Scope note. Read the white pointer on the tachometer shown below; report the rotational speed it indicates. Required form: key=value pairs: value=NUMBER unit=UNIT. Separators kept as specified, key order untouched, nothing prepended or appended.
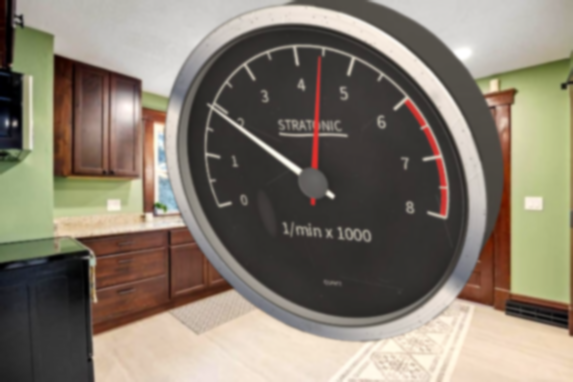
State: value=2000 unit=rpm
